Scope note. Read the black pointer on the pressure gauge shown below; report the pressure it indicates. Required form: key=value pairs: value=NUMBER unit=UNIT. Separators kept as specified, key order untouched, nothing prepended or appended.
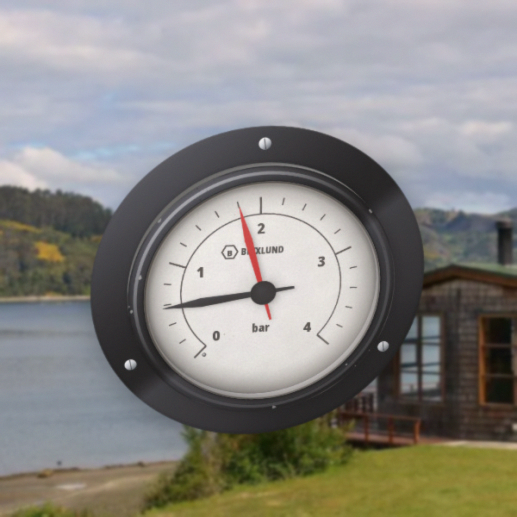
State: value=0.6 unit=bar
